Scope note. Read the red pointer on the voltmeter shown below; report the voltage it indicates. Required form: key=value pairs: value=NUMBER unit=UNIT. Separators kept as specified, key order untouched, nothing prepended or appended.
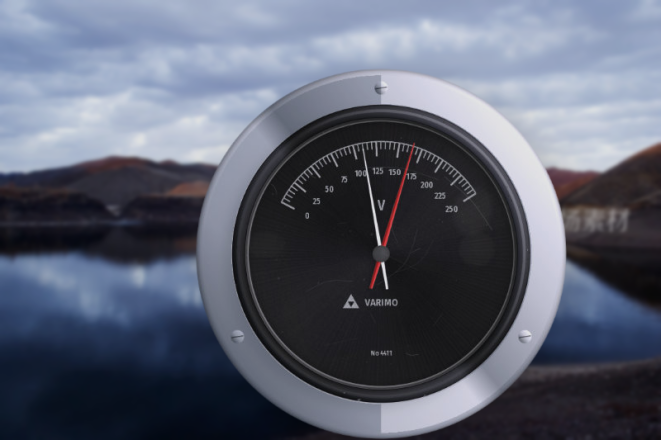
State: value=165 unit=V
